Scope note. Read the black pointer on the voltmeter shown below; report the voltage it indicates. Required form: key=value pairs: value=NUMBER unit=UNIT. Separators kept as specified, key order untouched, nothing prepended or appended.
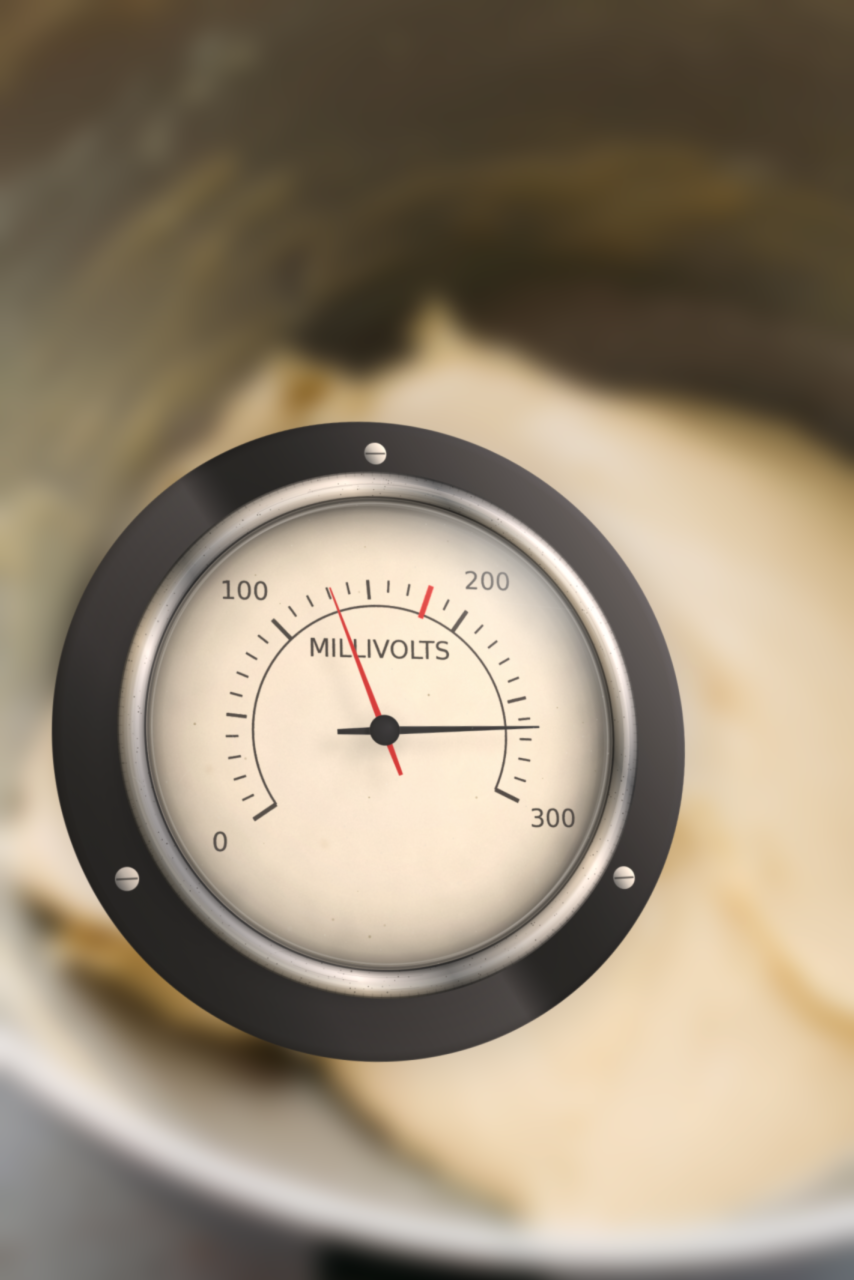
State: value=265 unit=mV
